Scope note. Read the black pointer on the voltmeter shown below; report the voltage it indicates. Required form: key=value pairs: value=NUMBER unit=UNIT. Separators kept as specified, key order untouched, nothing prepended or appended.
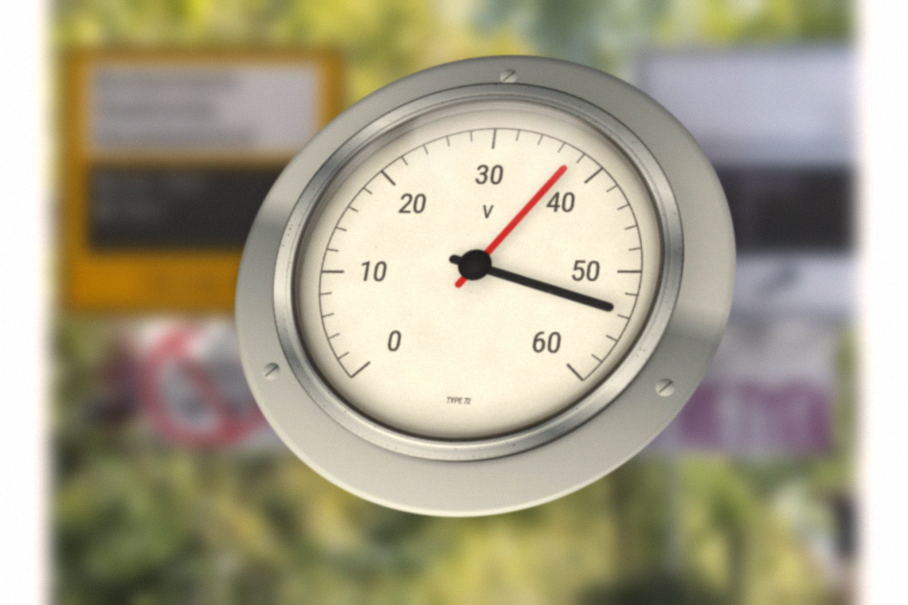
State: value=54 unit=V
